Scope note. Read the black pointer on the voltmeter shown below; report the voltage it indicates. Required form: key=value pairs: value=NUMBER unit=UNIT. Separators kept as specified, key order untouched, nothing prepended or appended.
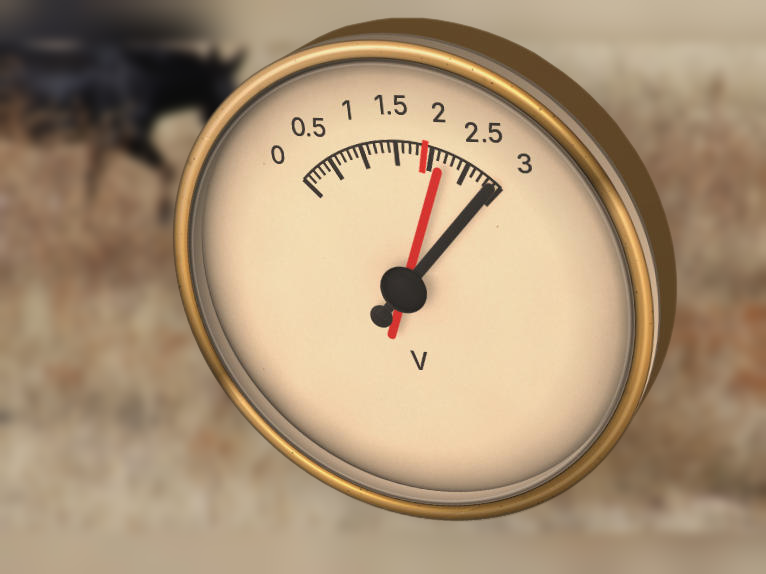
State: value=2.9 unit=V
